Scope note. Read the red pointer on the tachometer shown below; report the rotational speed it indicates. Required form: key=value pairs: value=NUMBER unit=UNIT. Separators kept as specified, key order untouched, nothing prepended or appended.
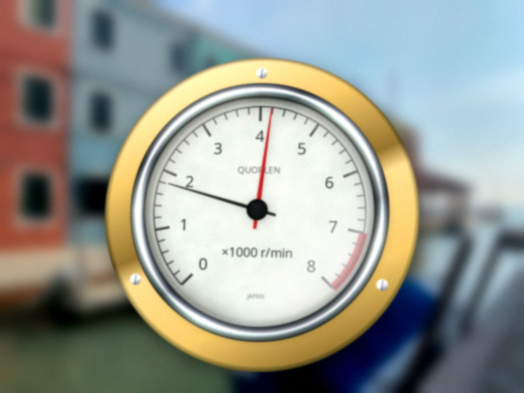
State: value=4200 unit=rpm
